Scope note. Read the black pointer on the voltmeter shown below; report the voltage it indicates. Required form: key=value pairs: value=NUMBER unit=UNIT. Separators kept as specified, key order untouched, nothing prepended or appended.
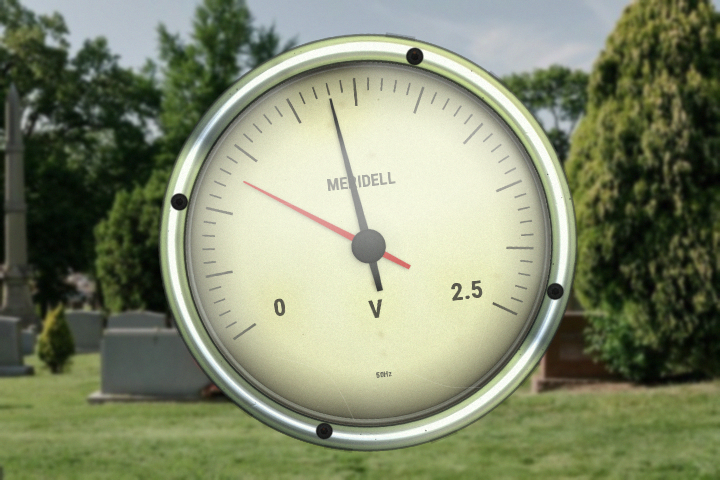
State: value=1.15 unit=V
